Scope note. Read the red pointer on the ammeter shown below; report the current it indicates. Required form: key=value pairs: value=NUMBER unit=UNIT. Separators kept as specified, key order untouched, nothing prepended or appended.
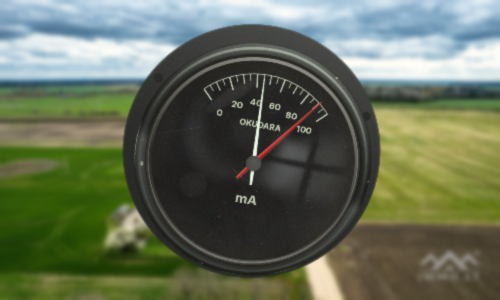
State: value=90 unit=mA
